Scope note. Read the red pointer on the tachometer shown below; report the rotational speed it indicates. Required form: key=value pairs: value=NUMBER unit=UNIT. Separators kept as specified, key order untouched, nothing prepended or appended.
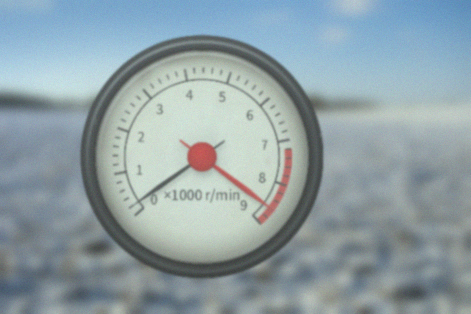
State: value=8600 unit=rpm
